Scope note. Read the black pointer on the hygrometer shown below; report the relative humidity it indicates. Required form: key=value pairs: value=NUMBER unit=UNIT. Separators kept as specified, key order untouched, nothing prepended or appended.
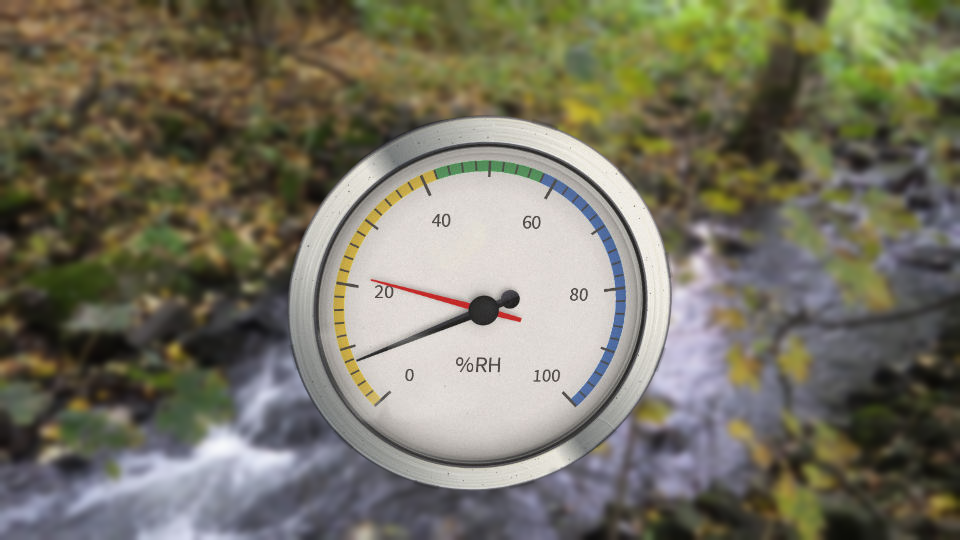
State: value=8 unit=%
